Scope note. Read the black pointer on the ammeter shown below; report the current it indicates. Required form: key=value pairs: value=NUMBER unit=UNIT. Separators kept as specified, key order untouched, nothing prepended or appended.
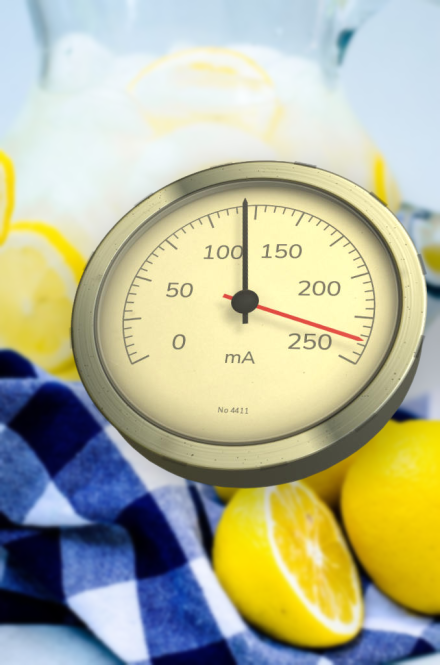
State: value=120 unit=mA
